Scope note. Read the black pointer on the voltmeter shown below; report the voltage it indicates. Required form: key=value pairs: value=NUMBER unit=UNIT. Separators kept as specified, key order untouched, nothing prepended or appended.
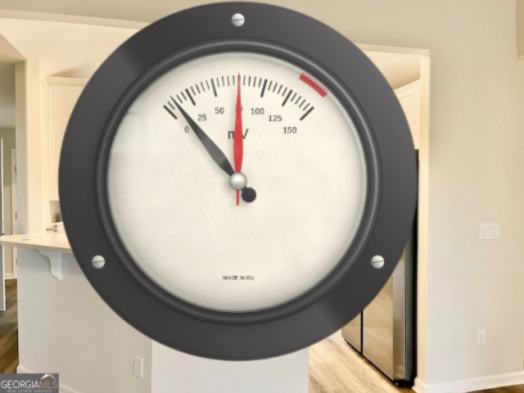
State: value=10 unit=mV
